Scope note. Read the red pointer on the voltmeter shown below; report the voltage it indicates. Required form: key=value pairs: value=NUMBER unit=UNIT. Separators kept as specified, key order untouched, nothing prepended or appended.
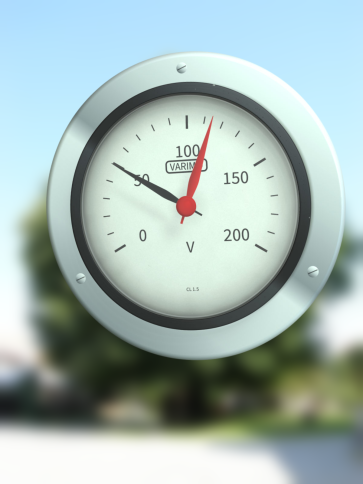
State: value=115 unit=V
